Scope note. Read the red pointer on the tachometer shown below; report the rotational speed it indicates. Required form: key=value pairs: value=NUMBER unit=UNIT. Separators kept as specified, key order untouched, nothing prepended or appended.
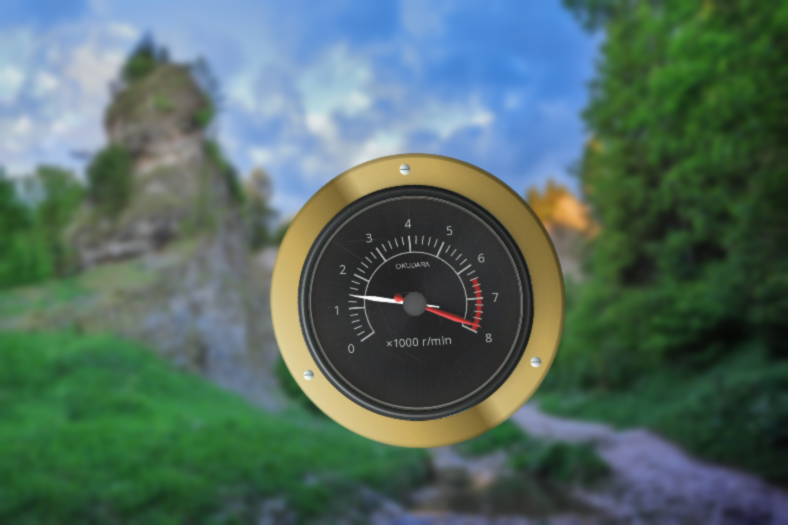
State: value=7800 unit=rpm
